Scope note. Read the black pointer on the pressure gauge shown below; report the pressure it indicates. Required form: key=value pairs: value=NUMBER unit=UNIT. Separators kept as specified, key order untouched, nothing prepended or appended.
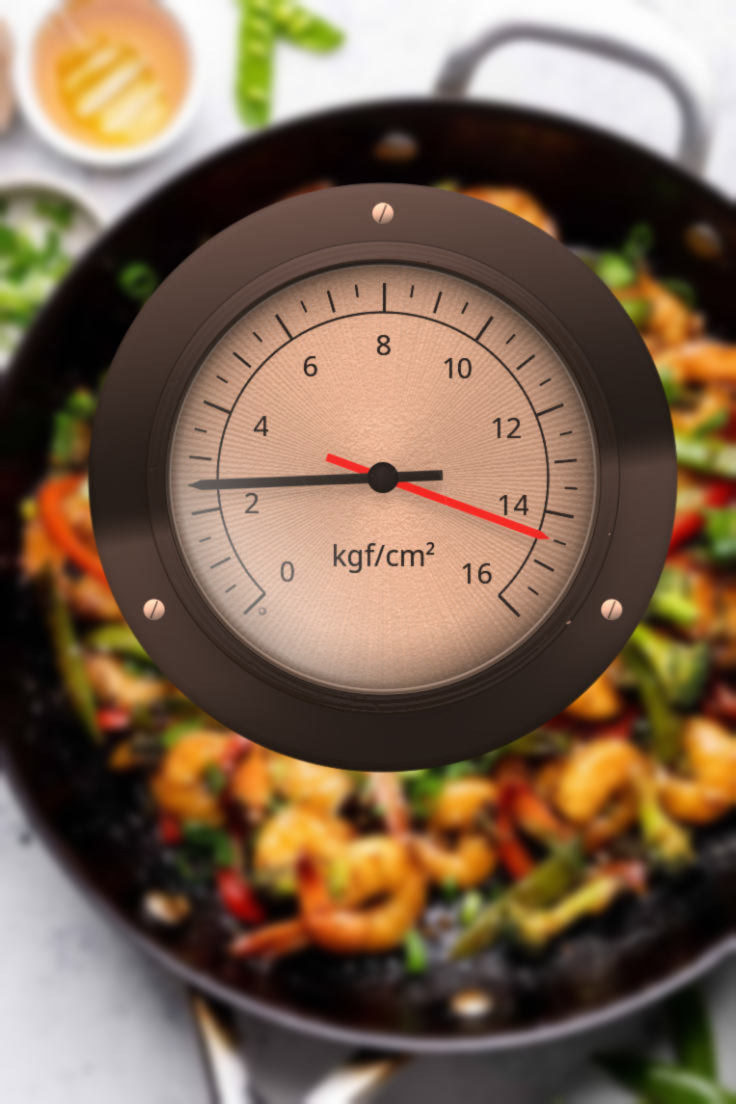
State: value=2.5 unit=kg/cm²
